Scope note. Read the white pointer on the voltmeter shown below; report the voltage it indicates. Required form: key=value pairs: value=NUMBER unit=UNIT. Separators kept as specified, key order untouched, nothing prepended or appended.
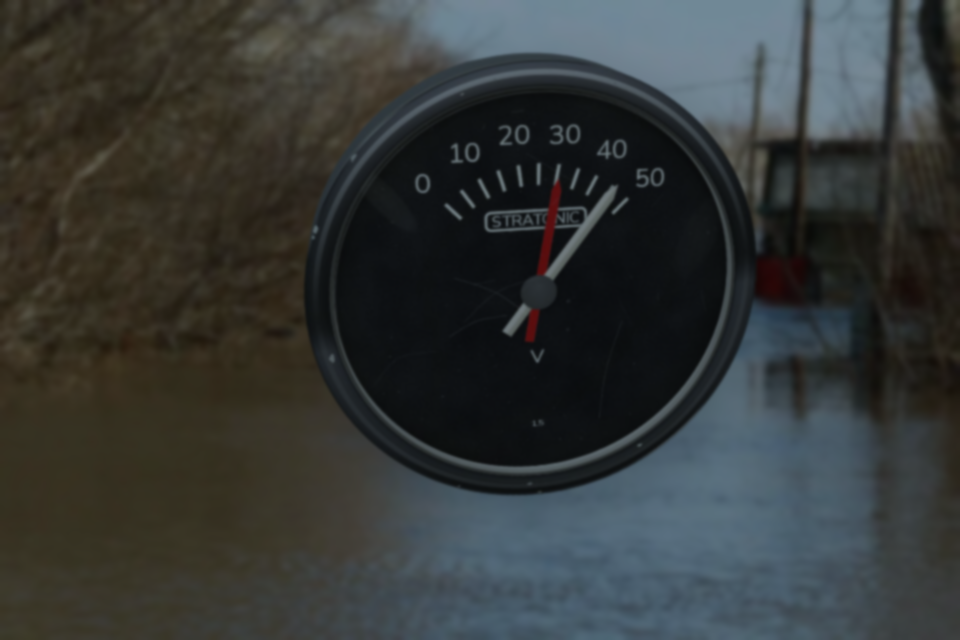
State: value=45 unit=V
